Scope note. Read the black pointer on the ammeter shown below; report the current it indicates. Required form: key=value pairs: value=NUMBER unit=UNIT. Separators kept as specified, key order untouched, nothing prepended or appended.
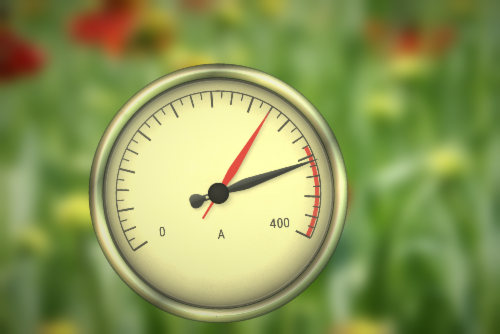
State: value=325 unit=A
